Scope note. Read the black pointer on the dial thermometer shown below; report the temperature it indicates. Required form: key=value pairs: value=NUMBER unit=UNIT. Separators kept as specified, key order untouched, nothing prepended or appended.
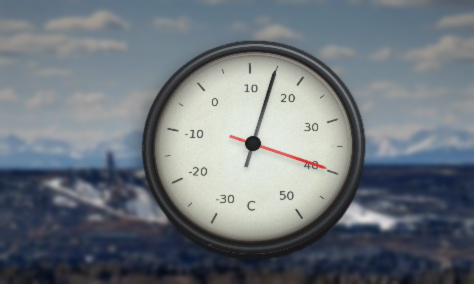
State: value=15 unit=°C
